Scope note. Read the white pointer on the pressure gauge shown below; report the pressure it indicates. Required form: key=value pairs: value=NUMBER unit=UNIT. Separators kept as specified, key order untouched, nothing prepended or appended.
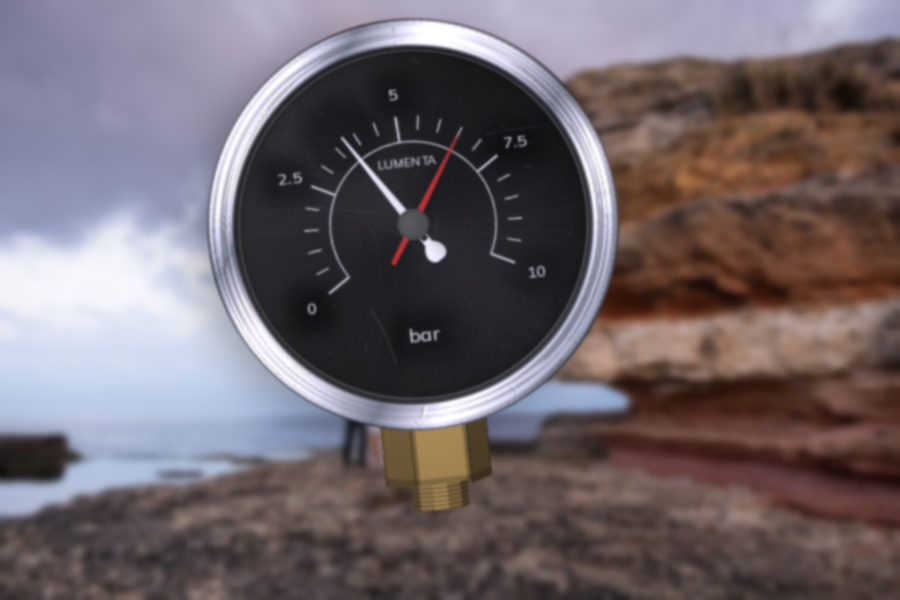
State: value=3.75 unit=bar
